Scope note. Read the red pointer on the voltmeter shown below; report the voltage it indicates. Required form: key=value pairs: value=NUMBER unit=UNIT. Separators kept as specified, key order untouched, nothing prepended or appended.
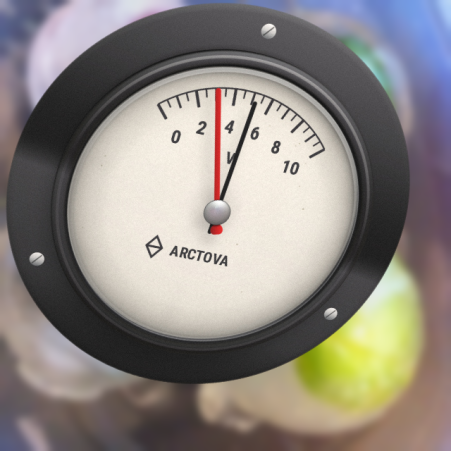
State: value=3 unit=V
